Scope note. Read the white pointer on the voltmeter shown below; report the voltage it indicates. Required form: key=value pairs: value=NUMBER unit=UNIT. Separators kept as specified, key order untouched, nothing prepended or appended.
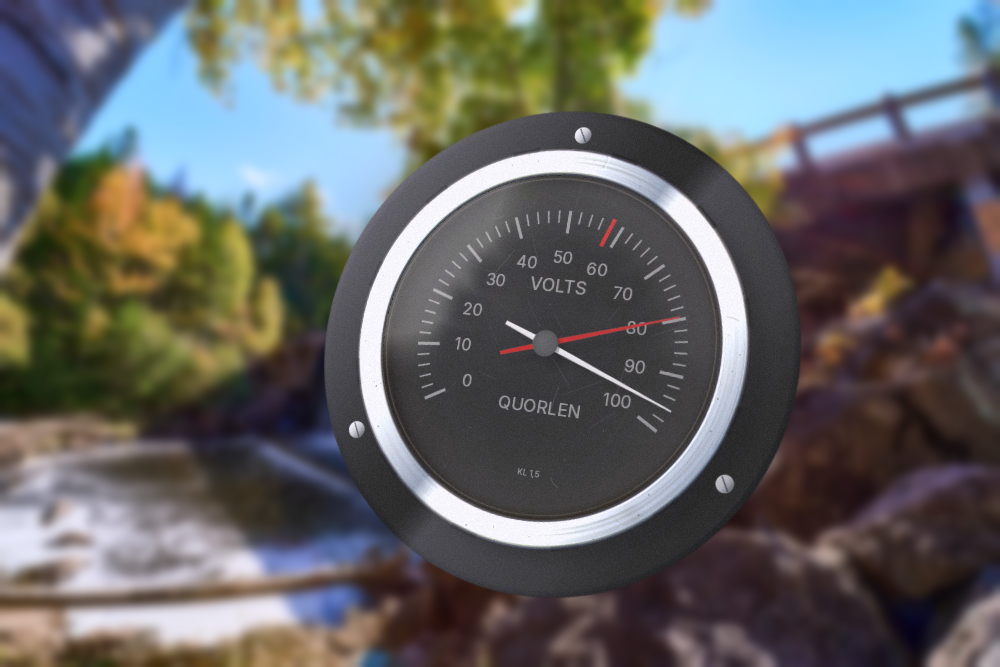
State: value=96 unit=V
